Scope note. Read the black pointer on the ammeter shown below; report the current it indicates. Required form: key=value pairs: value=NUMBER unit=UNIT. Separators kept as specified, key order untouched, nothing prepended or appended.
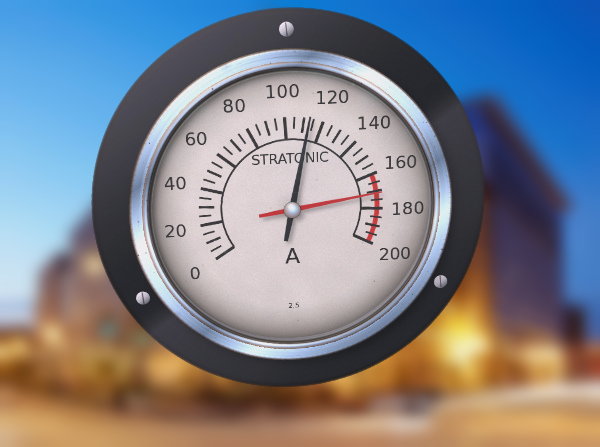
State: value=112.5 unit=A
